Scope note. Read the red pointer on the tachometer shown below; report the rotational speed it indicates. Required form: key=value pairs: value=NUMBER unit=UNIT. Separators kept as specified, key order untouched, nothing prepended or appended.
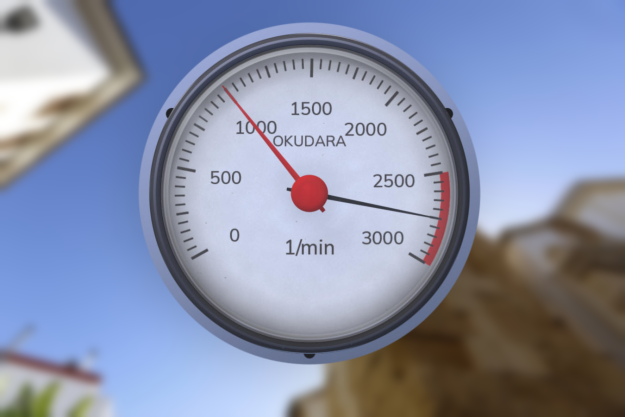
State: value=1000 unit=rpm
